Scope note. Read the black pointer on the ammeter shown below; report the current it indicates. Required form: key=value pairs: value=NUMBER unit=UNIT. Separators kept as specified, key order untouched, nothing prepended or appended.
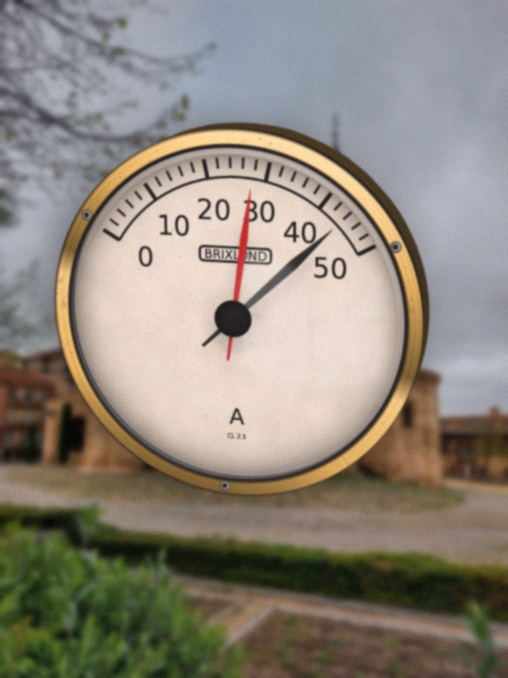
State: value=44 unit=A
